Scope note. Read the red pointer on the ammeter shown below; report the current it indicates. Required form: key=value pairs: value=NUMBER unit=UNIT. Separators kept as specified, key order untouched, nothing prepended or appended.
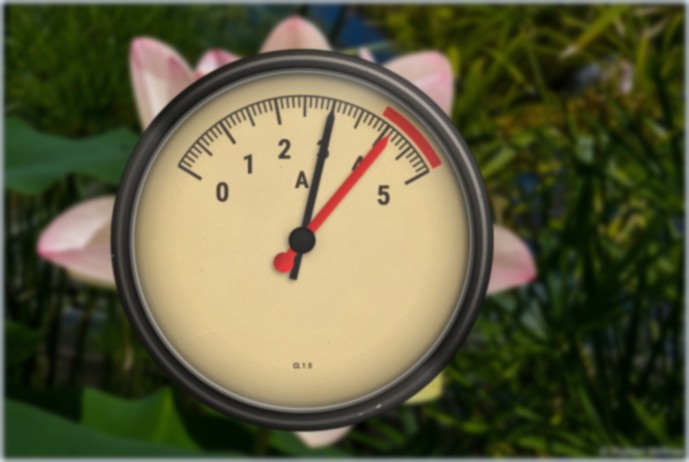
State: value=4.1 unit=A
